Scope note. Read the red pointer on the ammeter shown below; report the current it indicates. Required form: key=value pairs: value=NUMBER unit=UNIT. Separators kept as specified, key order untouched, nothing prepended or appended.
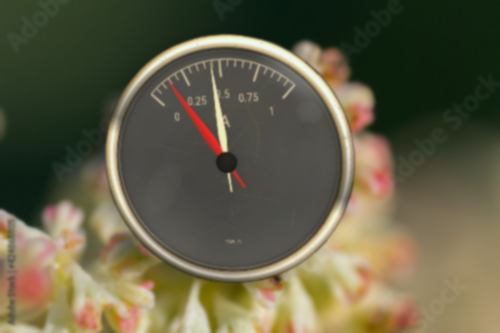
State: value=0.15 unit=A
